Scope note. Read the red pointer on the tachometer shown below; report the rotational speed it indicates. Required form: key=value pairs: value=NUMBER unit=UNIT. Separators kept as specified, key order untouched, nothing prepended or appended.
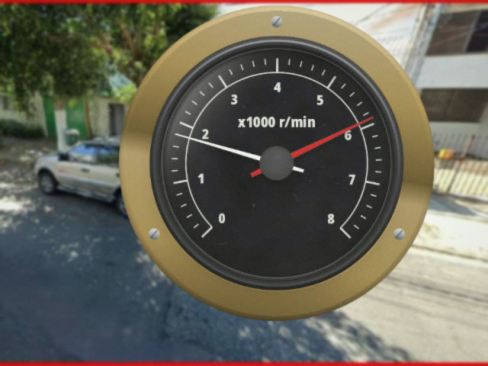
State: value=5900 unit=rpm
